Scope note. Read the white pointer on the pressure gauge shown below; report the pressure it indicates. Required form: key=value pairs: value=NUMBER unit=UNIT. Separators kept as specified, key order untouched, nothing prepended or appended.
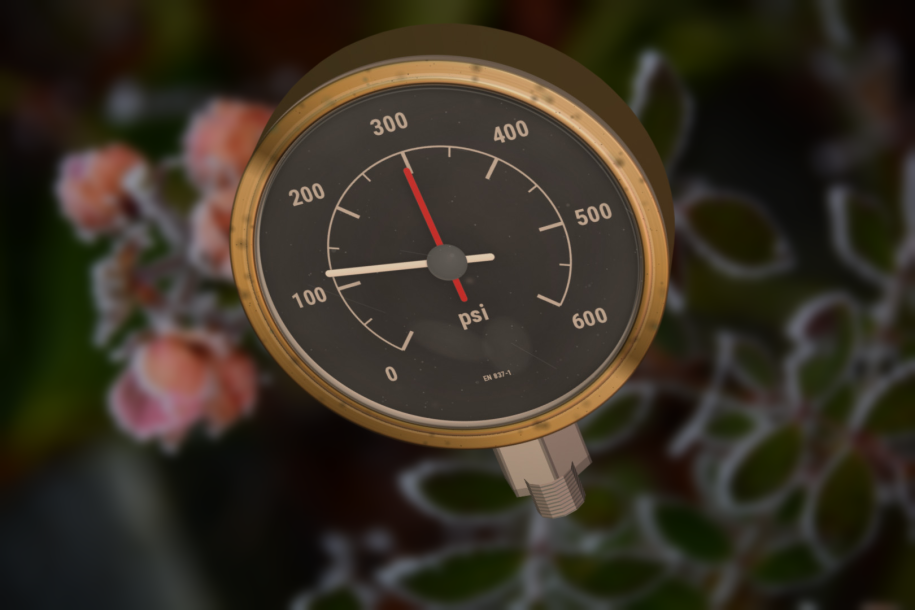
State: value=125 unit=psi
